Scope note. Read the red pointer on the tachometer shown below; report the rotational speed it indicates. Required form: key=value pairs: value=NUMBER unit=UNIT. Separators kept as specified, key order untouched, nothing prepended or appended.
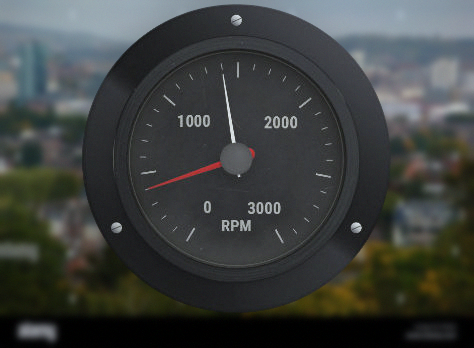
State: value=400 unit=rpm
